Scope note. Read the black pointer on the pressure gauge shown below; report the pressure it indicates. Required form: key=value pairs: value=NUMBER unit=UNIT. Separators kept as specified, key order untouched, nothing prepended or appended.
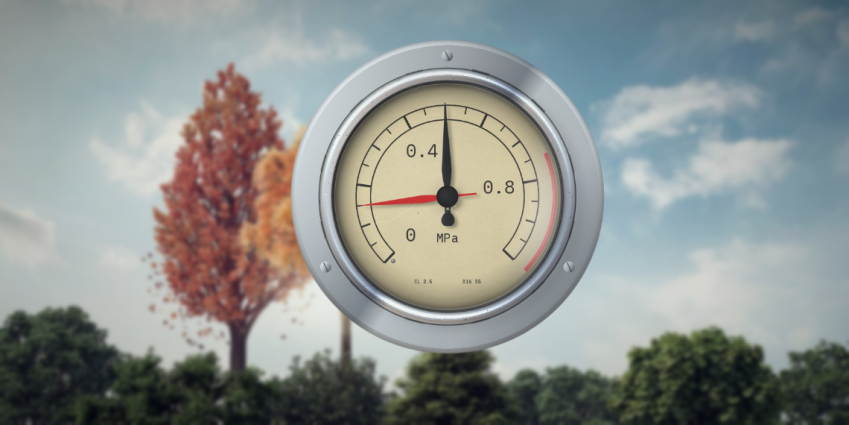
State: value=0.5 unit=MPa
